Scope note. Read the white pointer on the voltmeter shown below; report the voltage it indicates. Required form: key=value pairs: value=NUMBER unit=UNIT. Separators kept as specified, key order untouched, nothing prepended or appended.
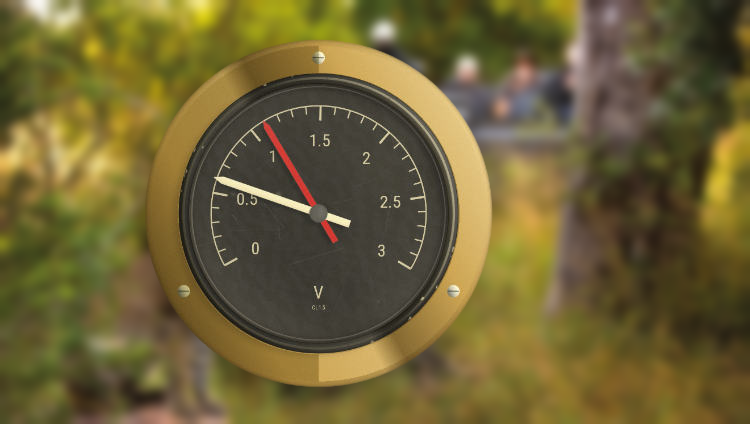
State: value=0.6 unit=V
